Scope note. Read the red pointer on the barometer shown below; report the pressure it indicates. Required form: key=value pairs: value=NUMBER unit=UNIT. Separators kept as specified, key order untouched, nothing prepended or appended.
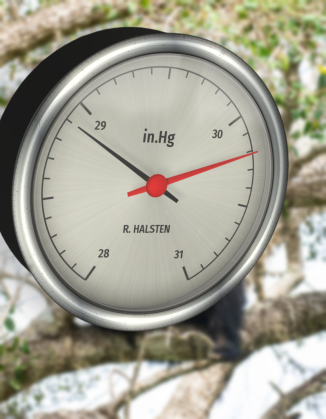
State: value=30.2 unit=inHg
